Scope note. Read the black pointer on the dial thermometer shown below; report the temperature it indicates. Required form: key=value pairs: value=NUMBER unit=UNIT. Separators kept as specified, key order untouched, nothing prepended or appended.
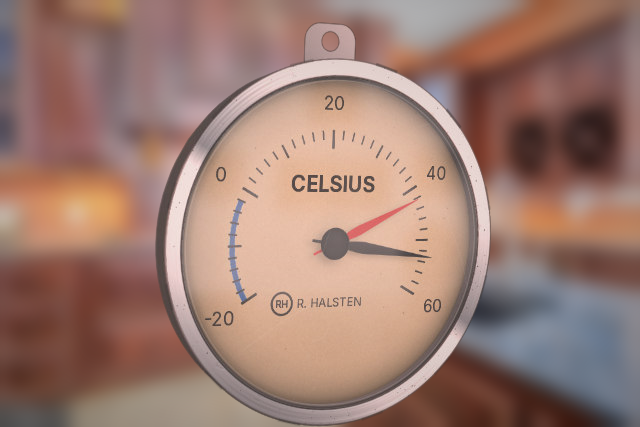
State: value=53 unit=°C
